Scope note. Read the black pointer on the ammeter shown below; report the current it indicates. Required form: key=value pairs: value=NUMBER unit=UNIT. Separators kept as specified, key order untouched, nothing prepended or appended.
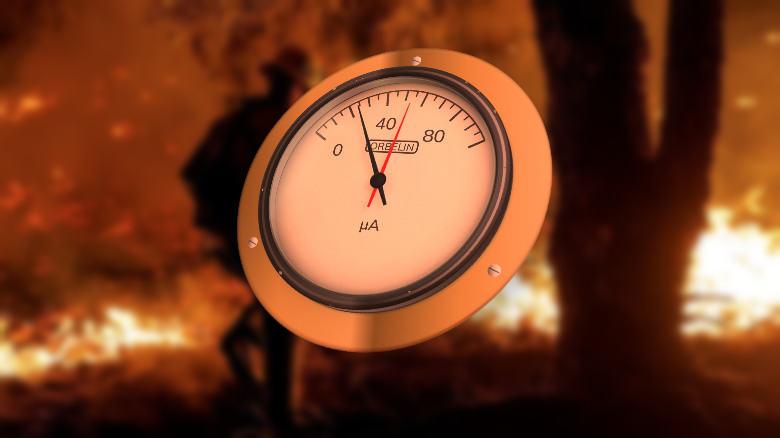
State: value=25 unit=µA
